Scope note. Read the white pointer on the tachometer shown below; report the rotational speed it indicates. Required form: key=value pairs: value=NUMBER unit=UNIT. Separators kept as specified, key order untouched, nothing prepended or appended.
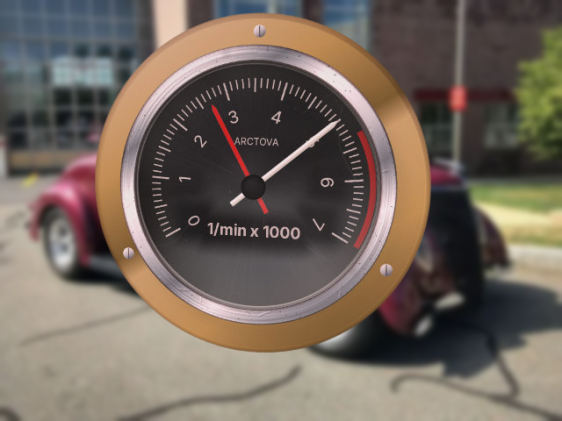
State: value=5000 unit=rpm
